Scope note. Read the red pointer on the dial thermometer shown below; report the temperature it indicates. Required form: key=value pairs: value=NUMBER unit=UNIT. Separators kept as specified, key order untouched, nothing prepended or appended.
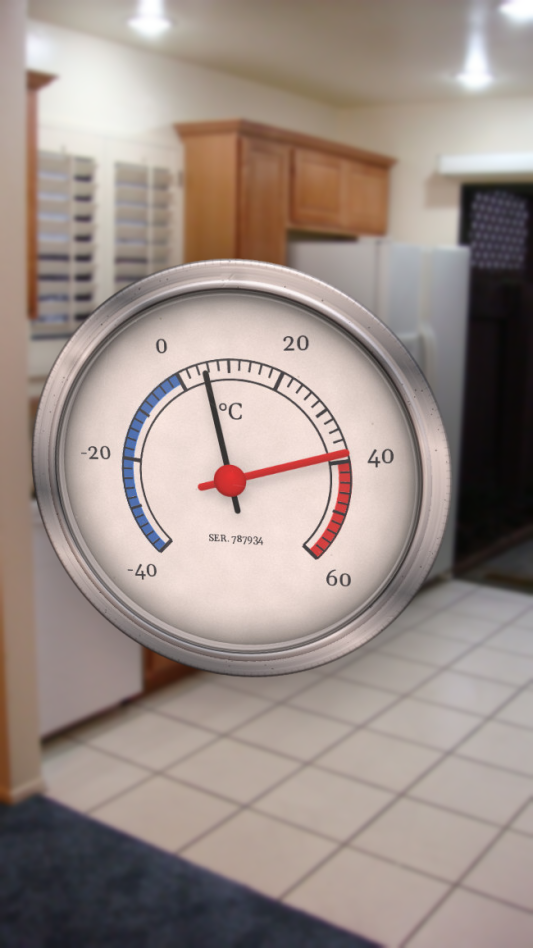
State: value=38 unit=°C
